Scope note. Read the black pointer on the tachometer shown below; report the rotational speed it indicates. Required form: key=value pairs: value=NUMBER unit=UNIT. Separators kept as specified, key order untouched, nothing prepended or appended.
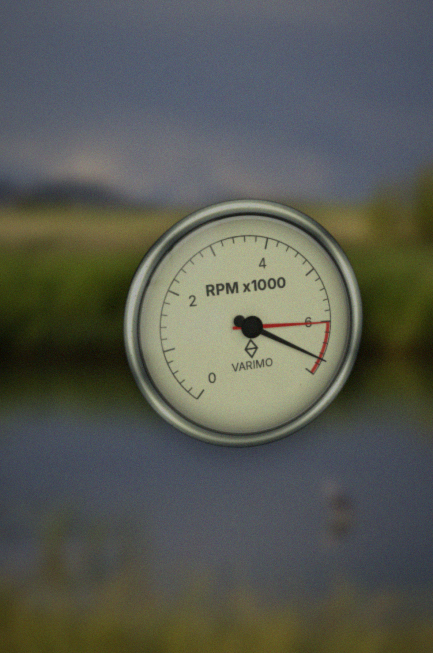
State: value=6700 unit=rpm
